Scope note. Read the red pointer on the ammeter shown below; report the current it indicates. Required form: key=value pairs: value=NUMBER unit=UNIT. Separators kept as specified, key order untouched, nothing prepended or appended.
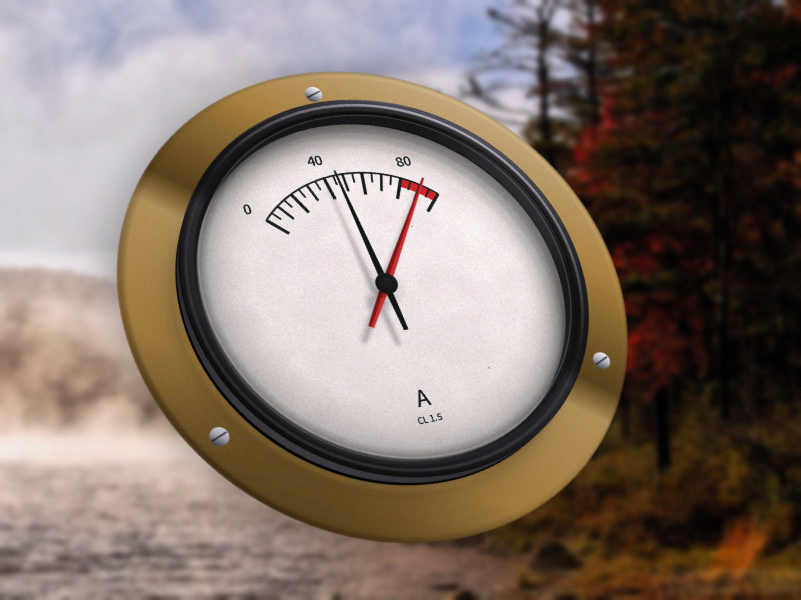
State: value=90 unit=A
